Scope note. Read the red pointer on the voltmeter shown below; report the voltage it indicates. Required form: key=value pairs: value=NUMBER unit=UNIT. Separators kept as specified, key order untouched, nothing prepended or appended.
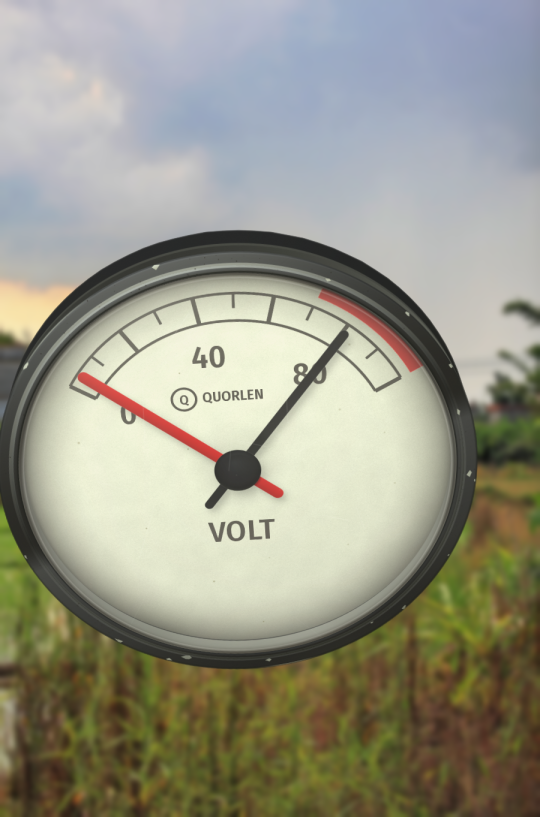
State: value=5 unit=V
